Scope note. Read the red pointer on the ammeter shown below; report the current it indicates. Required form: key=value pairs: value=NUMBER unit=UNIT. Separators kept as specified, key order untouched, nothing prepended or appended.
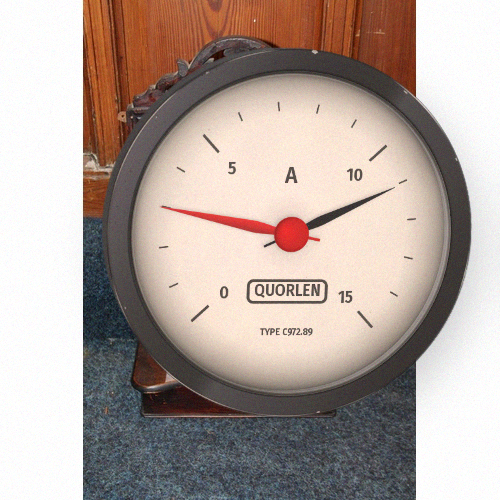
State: value=3 unit=A
